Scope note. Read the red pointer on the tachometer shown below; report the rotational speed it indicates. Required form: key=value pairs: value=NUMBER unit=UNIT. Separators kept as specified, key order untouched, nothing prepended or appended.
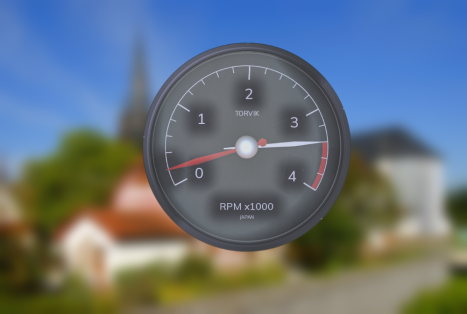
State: value=200 unit=rpm
